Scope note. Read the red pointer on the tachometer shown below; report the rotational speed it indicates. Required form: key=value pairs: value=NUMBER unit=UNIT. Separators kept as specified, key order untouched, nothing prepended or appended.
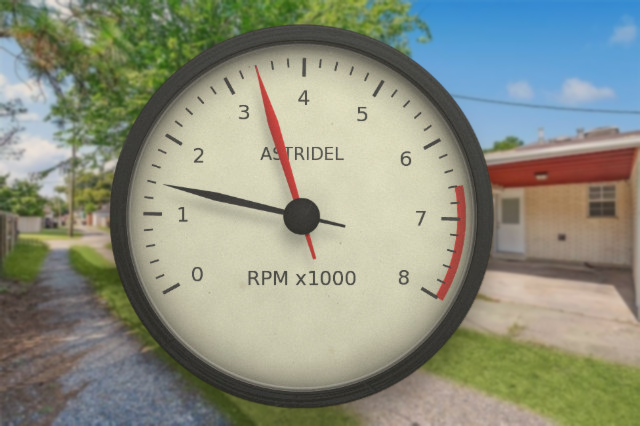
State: value=3400 unit=rpm
